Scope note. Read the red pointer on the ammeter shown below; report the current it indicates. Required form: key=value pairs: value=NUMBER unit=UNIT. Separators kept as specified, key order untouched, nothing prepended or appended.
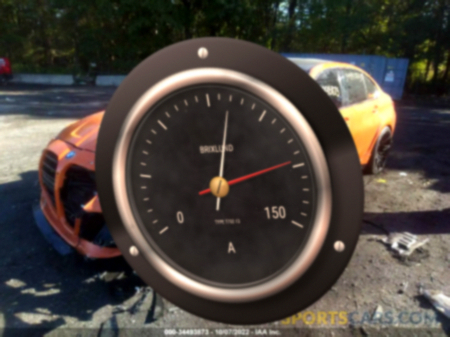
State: value=122.5 unit=A
